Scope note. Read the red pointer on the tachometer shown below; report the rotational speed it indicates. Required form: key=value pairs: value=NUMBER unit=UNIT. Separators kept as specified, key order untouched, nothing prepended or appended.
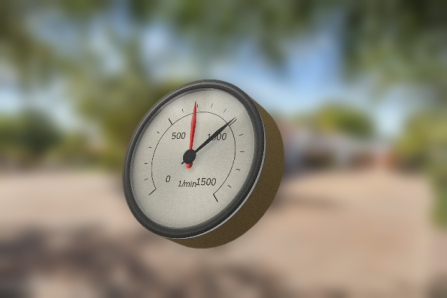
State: value=700 unit=rpm
